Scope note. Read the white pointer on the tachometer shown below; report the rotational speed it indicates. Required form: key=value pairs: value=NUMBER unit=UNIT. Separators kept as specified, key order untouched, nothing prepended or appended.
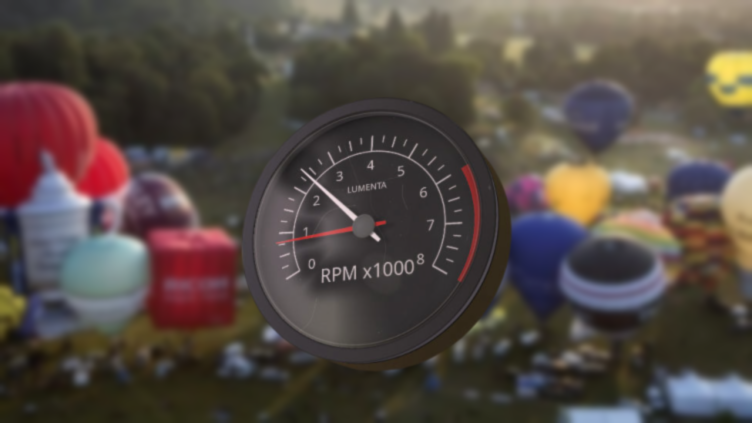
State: value=2375 unit=rpm
